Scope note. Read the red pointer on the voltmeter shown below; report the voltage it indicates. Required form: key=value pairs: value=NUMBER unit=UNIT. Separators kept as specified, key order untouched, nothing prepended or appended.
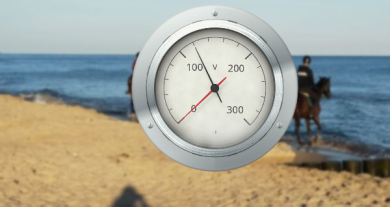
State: value=0 unit=V
